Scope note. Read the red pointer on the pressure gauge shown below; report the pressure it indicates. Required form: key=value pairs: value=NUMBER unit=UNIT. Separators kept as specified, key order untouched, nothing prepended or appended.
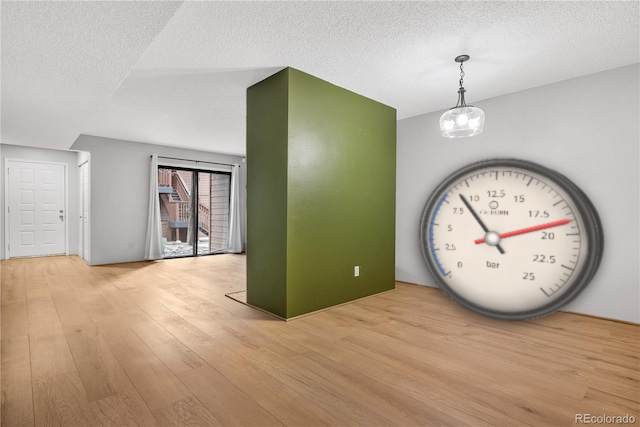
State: value=19 unit=bar
